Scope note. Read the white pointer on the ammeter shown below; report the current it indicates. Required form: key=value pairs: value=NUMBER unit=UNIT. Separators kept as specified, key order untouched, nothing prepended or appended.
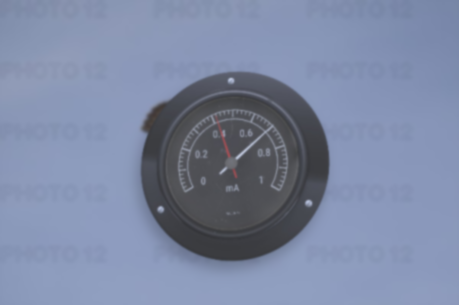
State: value=0.7 unit=mA
